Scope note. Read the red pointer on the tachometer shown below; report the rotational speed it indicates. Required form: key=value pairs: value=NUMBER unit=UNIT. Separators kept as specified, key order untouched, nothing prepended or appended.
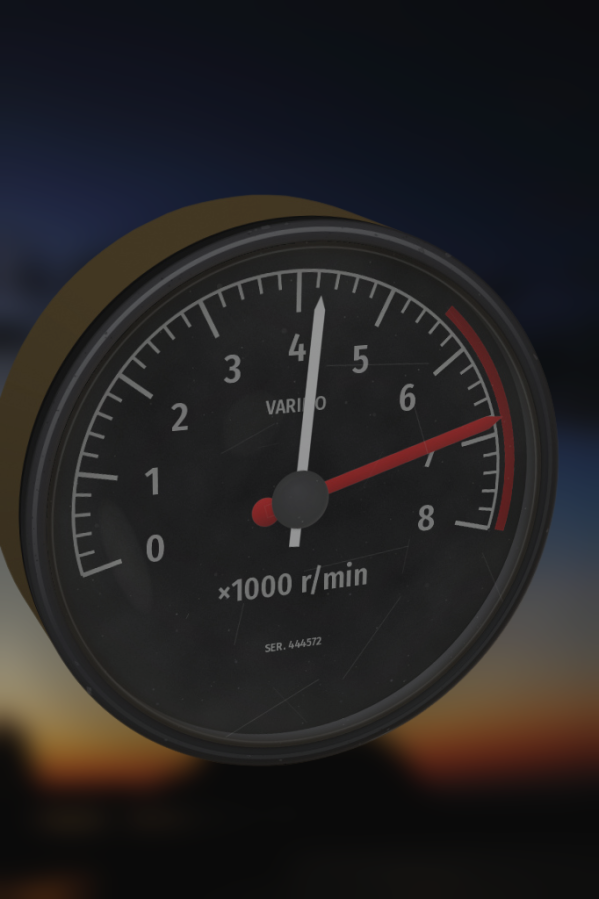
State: value=6800 unit=rpm
